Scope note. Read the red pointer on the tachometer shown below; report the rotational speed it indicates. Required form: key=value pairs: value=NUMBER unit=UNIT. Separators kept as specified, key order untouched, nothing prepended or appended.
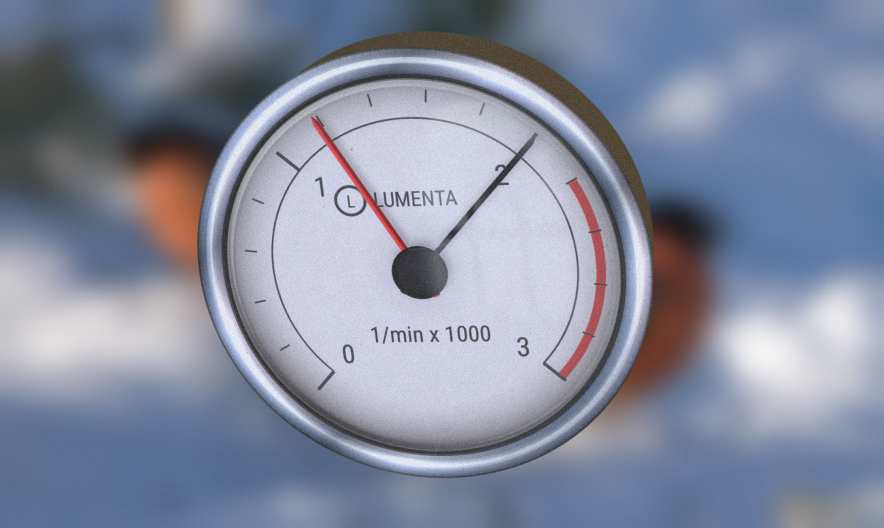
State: value=1200 unit=rpm
